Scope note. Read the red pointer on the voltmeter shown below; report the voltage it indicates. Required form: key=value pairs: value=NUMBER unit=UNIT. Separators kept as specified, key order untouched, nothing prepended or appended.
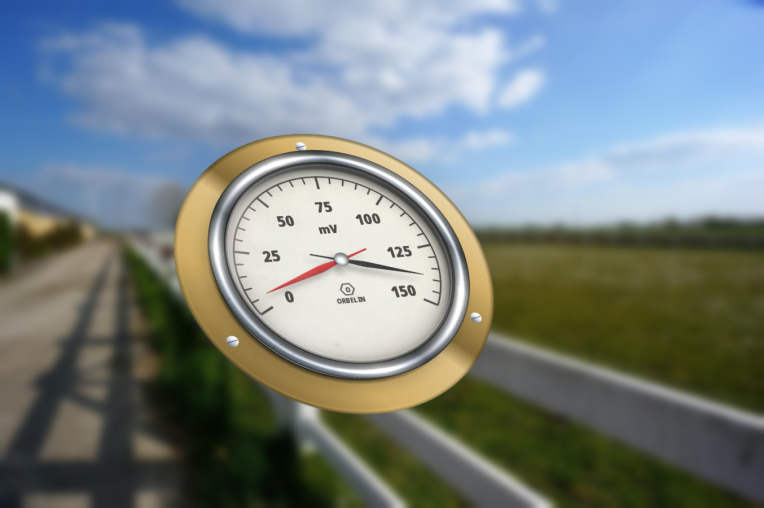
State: value=5 unit=mV
